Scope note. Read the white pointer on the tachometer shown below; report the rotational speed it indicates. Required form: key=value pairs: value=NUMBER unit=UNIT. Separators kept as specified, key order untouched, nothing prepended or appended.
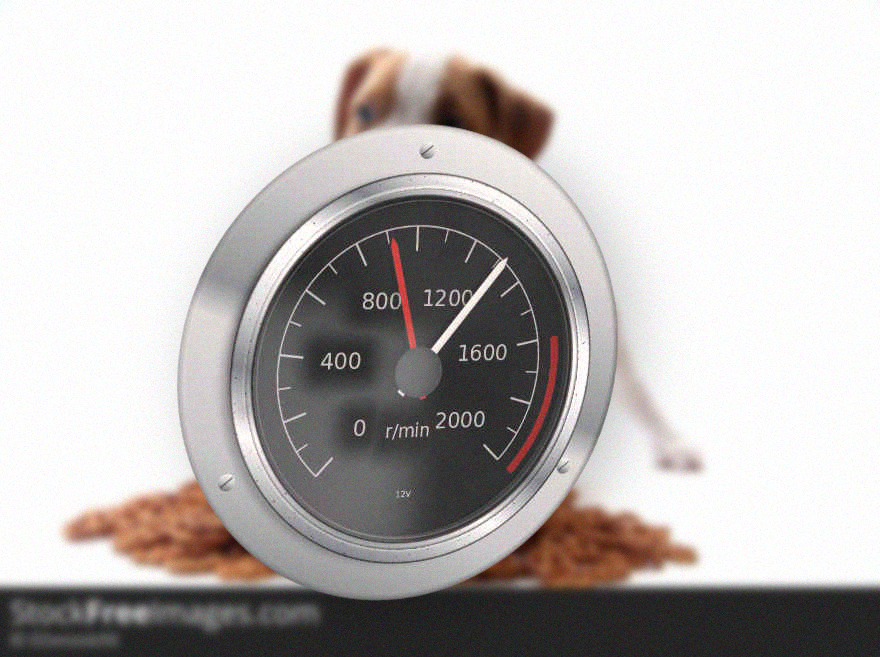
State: value=1300 unit=rpm
